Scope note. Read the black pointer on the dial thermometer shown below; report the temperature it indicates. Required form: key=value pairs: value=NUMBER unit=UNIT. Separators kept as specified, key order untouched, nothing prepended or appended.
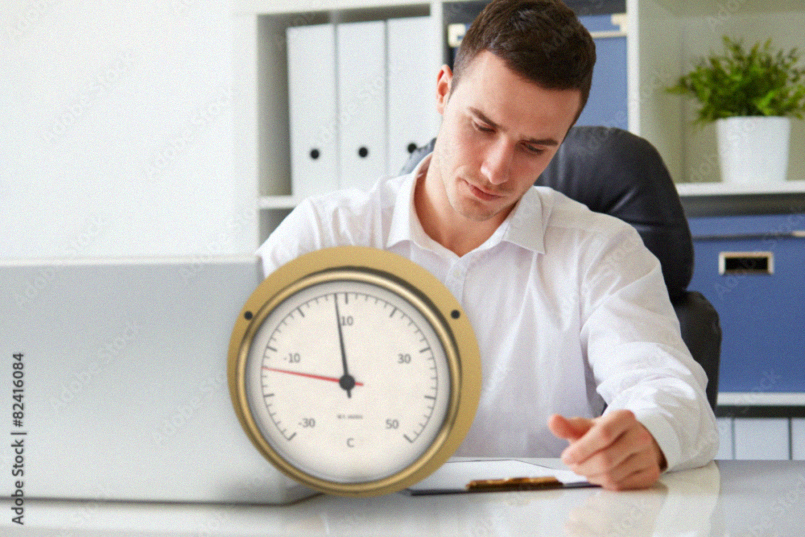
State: value=8 unit=°C
